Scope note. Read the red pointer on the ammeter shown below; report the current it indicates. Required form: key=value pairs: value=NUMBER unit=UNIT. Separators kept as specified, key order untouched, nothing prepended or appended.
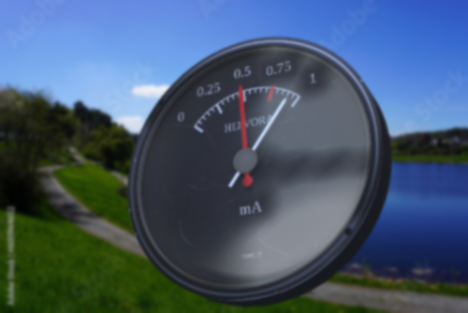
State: value=0.5 unit=mA
